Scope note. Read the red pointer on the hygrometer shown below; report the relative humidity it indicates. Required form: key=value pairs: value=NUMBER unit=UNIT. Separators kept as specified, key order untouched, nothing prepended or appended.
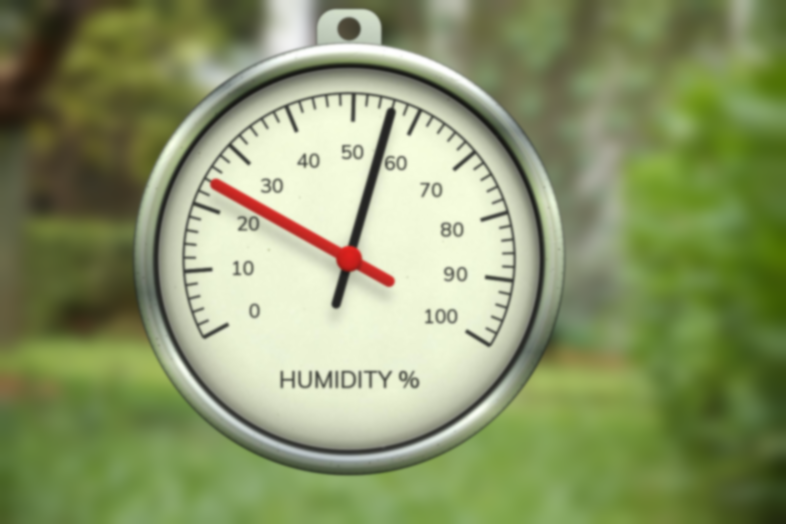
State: value=24 unit=%
